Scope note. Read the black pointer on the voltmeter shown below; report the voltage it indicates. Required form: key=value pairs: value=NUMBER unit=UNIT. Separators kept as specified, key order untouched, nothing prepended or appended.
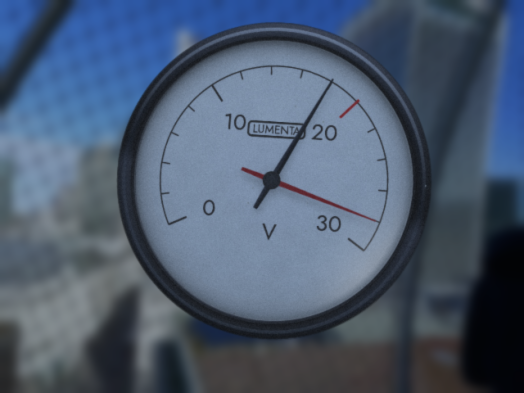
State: value=18 unit=V
